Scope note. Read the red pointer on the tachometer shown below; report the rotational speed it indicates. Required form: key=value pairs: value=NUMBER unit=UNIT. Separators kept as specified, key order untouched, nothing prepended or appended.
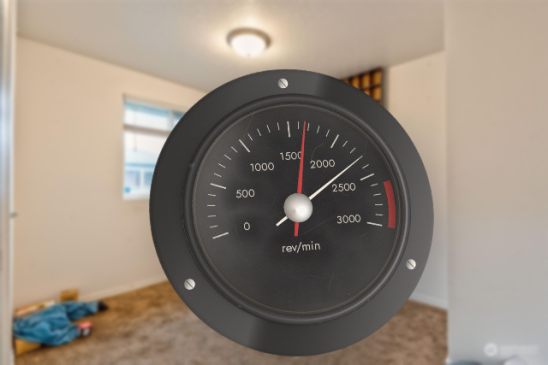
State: value=1650 unit=rpm
